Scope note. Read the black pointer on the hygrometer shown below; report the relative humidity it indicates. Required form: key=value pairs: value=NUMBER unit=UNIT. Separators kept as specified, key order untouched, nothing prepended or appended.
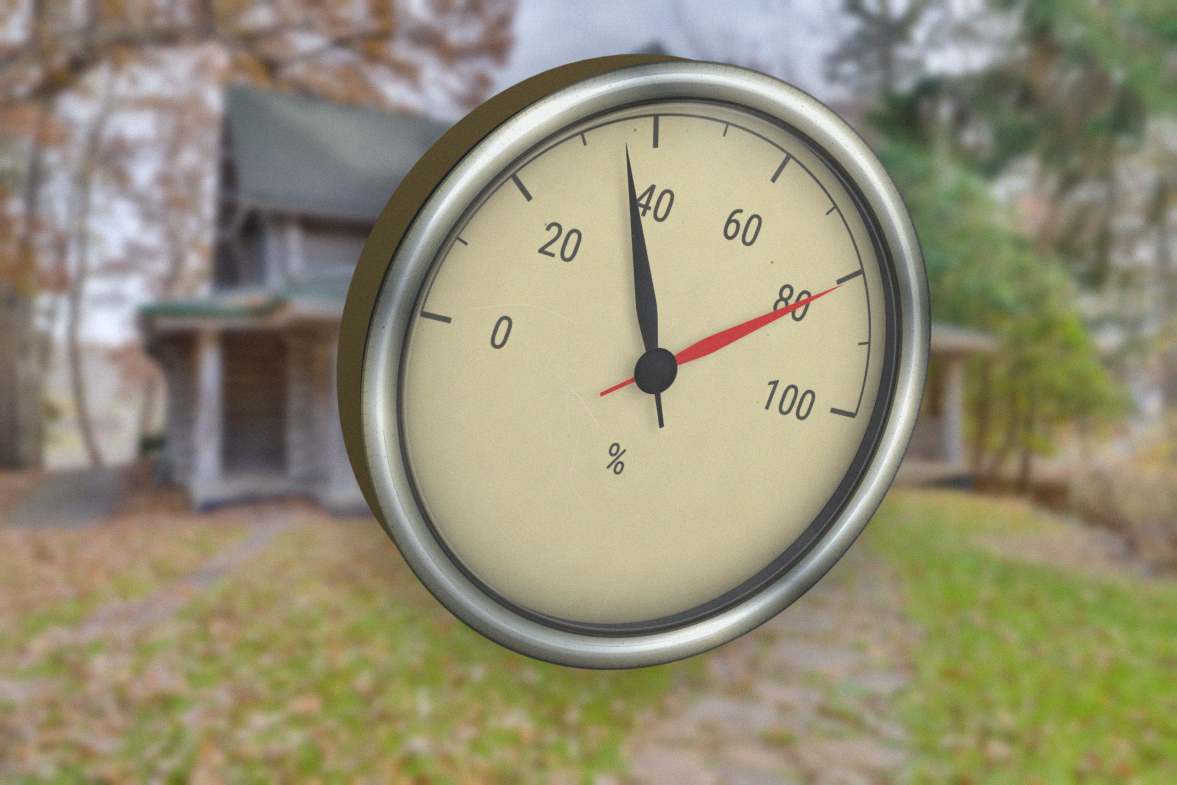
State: value=35 unit=%
